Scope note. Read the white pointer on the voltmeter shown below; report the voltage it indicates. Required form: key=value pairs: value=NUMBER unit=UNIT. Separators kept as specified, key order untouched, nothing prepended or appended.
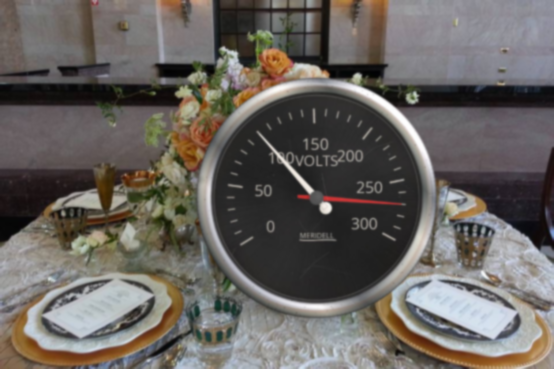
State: value=100 unit=V
